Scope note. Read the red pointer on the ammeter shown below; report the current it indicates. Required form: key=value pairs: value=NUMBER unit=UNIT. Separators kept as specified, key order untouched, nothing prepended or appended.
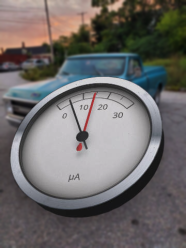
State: value=15 unit=µA
